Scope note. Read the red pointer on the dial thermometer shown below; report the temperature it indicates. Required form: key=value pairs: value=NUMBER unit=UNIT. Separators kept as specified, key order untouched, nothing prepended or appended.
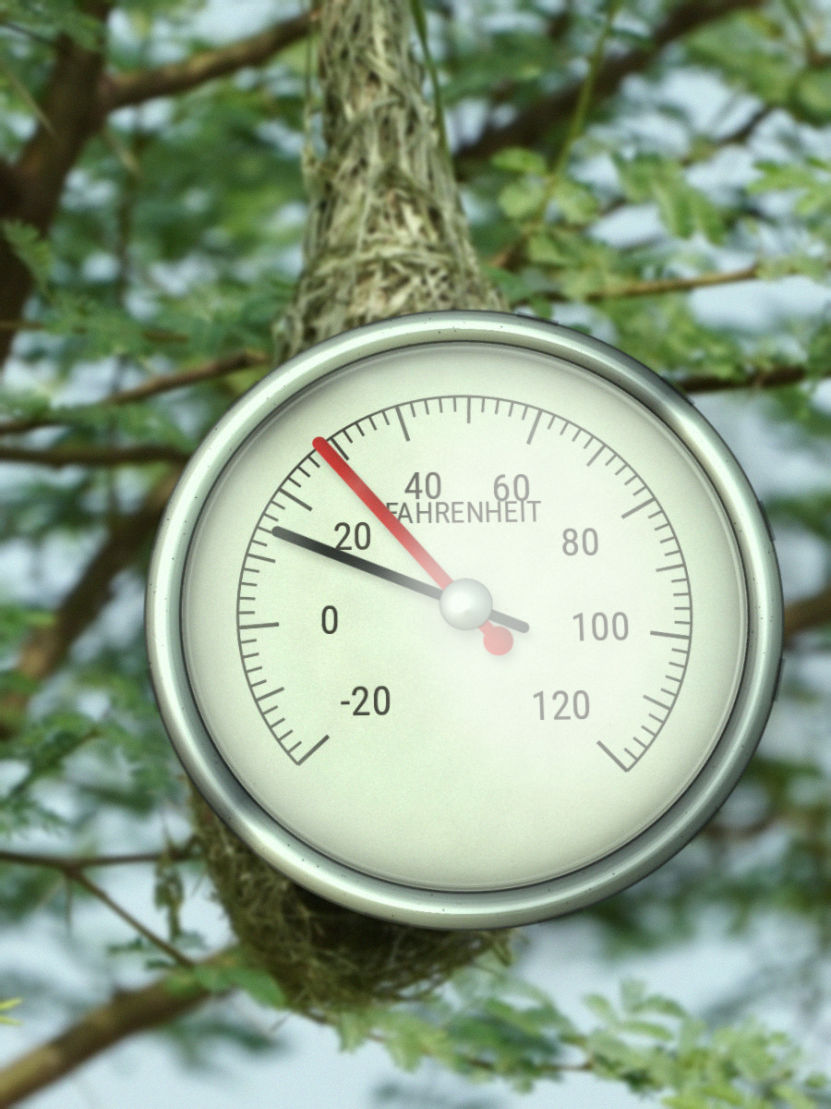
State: value=28 unit=°F
